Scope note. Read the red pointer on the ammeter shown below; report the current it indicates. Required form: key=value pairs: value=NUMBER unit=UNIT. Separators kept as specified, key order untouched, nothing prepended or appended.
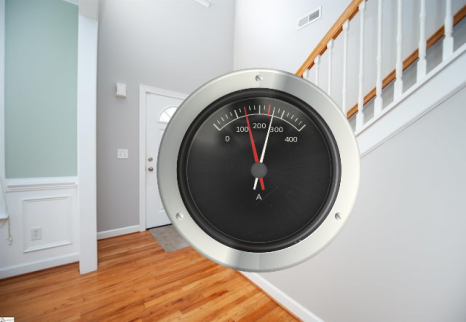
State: value=140 unit=A
